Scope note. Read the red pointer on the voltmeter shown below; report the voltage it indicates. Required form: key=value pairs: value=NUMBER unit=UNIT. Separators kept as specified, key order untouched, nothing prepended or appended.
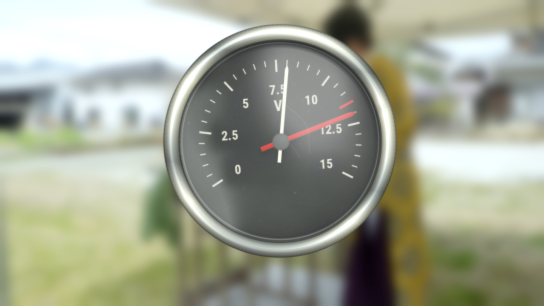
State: value=12 unit=V
